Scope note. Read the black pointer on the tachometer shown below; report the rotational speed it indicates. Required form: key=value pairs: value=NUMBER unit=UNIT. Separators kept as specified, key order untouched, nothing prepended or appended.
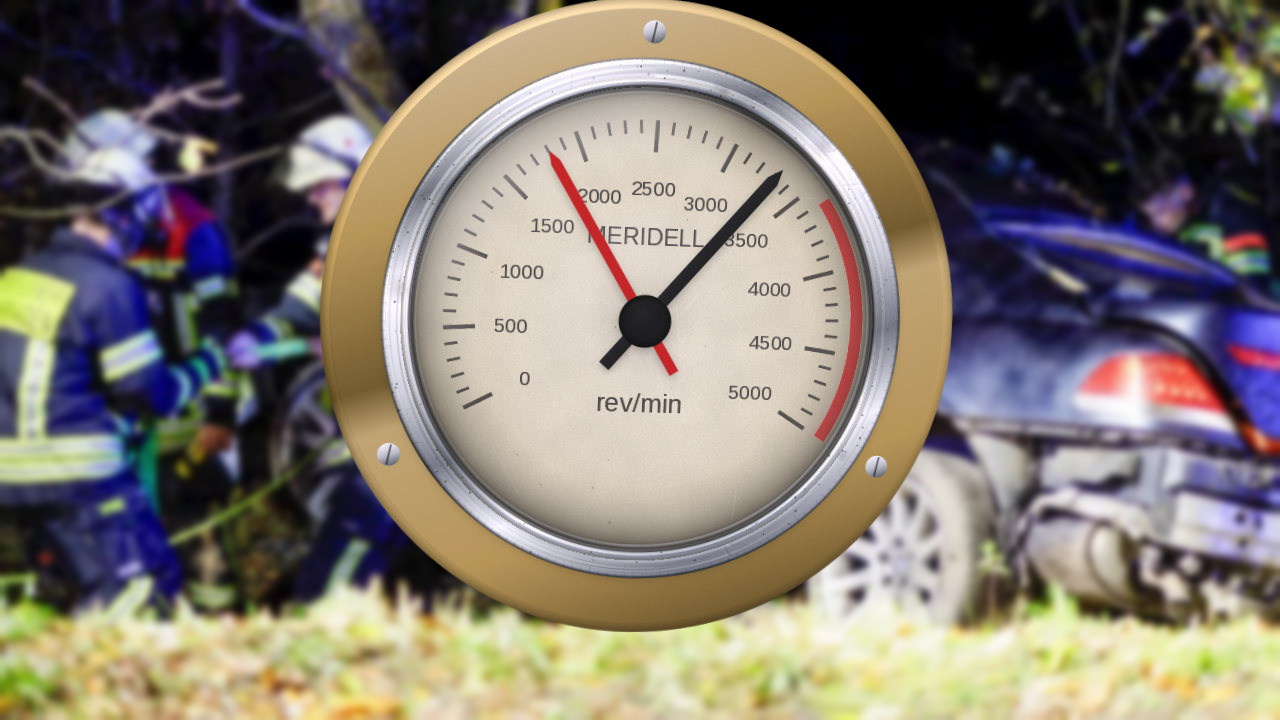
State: value=3300 unit=rpm
